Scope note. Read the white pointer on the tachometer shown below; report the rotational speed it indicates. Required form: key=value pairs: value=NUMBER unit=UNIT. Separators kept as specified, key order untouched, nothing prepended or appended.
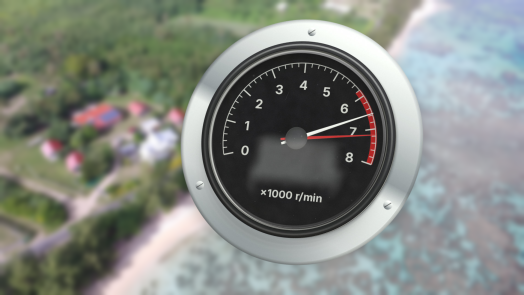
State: value=6600 unit=rpm
